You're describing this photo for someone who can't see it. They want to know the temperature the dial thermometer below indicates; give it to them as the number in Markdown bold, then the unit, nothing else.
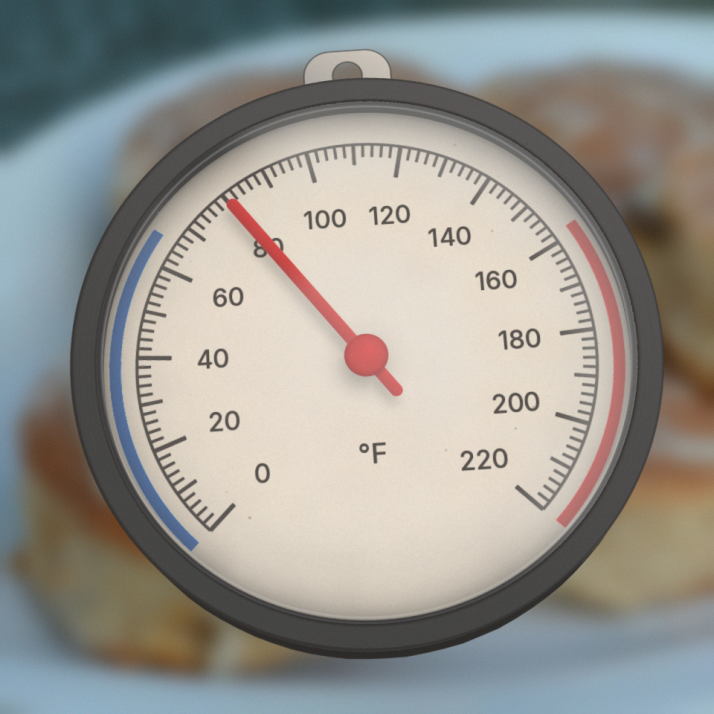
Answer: **80** °F
